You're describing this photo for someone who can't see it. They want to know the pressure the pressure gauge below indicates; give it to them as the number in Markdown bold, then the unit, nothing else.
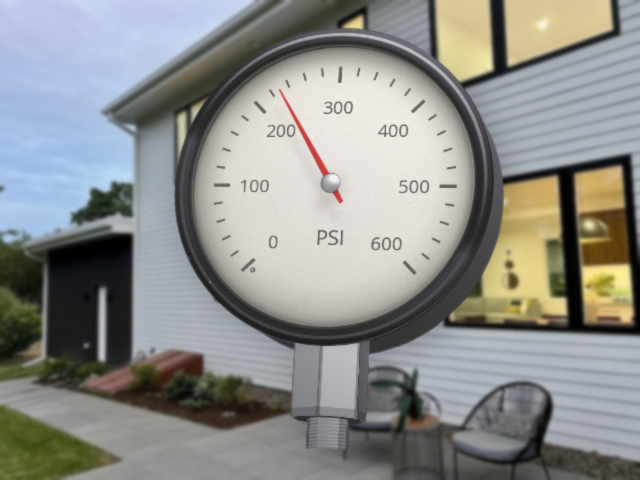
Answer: **230** psi
